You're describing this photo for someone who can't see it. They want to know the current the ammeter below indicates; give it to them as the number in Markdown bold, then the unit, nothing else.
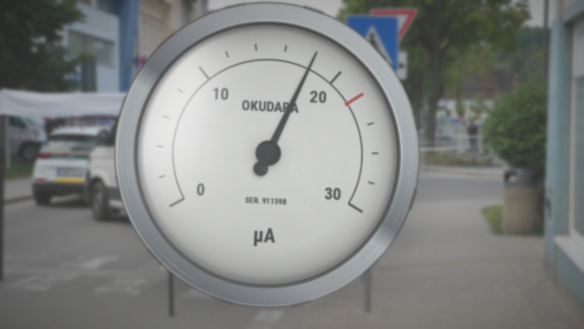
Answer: **18** µA
